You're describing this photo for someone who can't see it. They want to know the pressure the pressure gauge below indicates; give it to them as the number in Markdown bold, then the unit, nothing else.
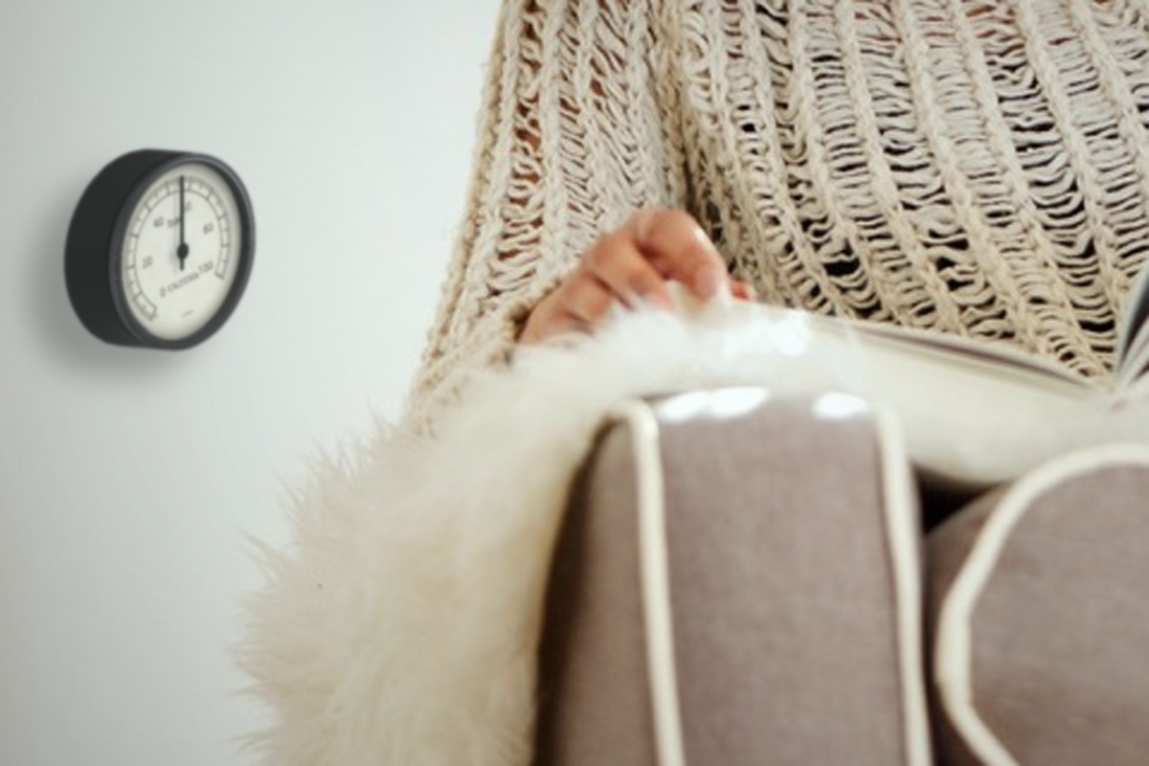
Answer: **55** bar
